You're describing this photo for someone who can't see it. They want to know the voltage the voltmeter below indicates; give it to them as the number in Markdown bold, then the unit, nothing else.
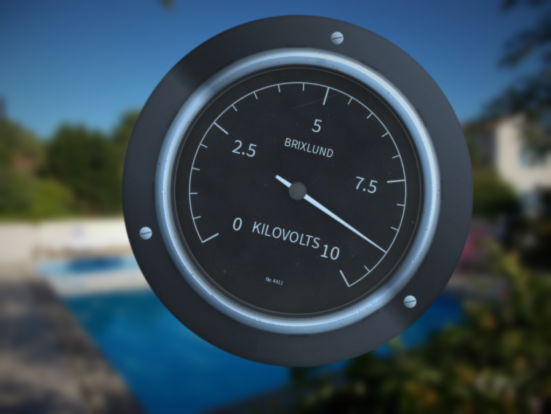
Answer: **9** kV
